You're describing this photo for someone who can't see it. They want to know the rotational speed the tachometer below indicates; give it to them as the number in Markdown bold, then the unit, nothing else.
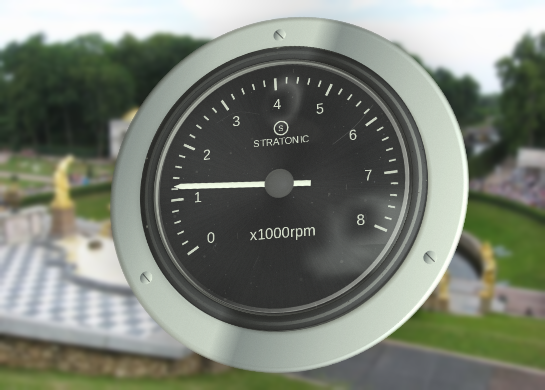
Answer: **1200** rpm
